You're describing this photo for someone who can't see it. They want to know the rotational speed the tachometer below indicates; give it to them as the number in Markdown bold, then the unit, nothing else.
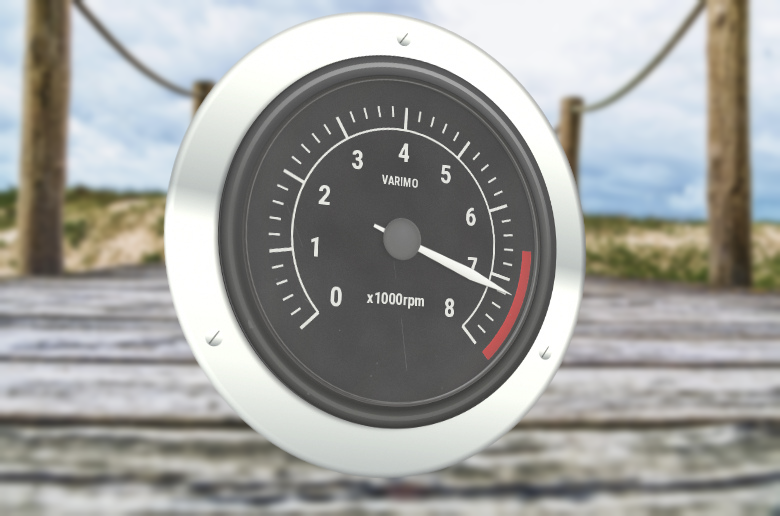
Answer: **7200** rpm
